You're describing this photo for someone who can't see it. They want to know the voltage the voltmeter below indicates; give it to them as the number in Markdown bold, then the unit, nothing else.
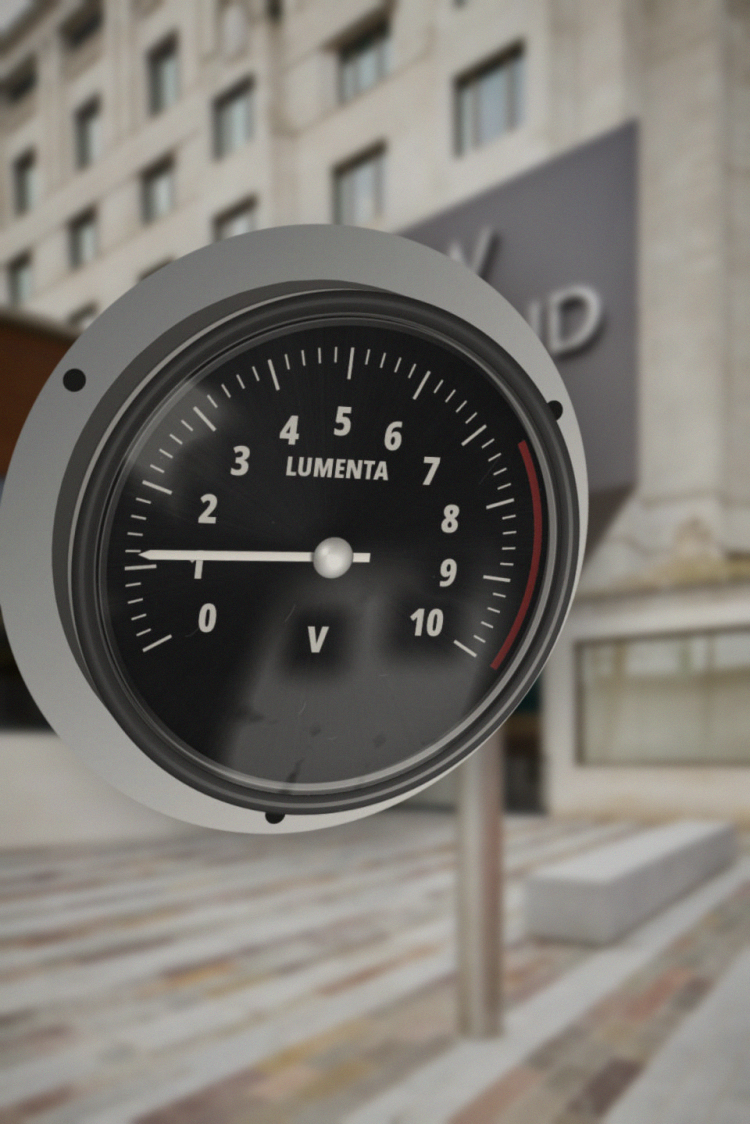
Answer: **1.2** V
